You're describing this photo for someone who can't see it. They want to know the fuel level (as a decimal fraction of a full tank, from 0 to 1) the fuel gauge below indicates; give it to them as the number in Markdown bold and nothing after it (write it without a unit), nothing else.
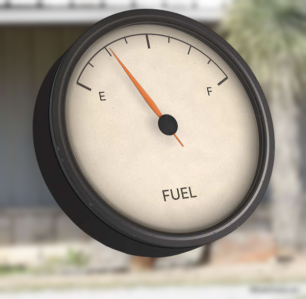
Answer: **0.25**
